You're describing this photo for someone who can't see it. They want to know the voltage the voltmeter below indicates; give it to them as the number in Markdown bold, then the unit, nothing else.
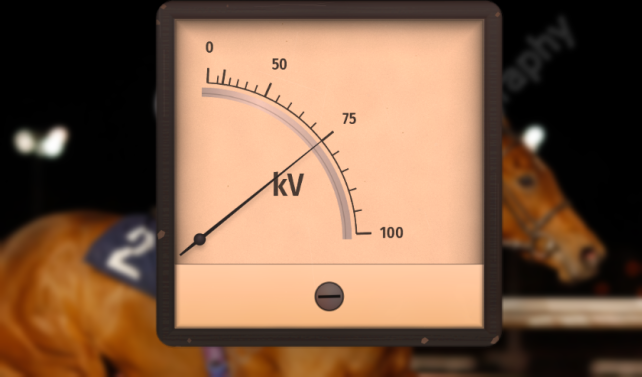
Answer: **75** kV
